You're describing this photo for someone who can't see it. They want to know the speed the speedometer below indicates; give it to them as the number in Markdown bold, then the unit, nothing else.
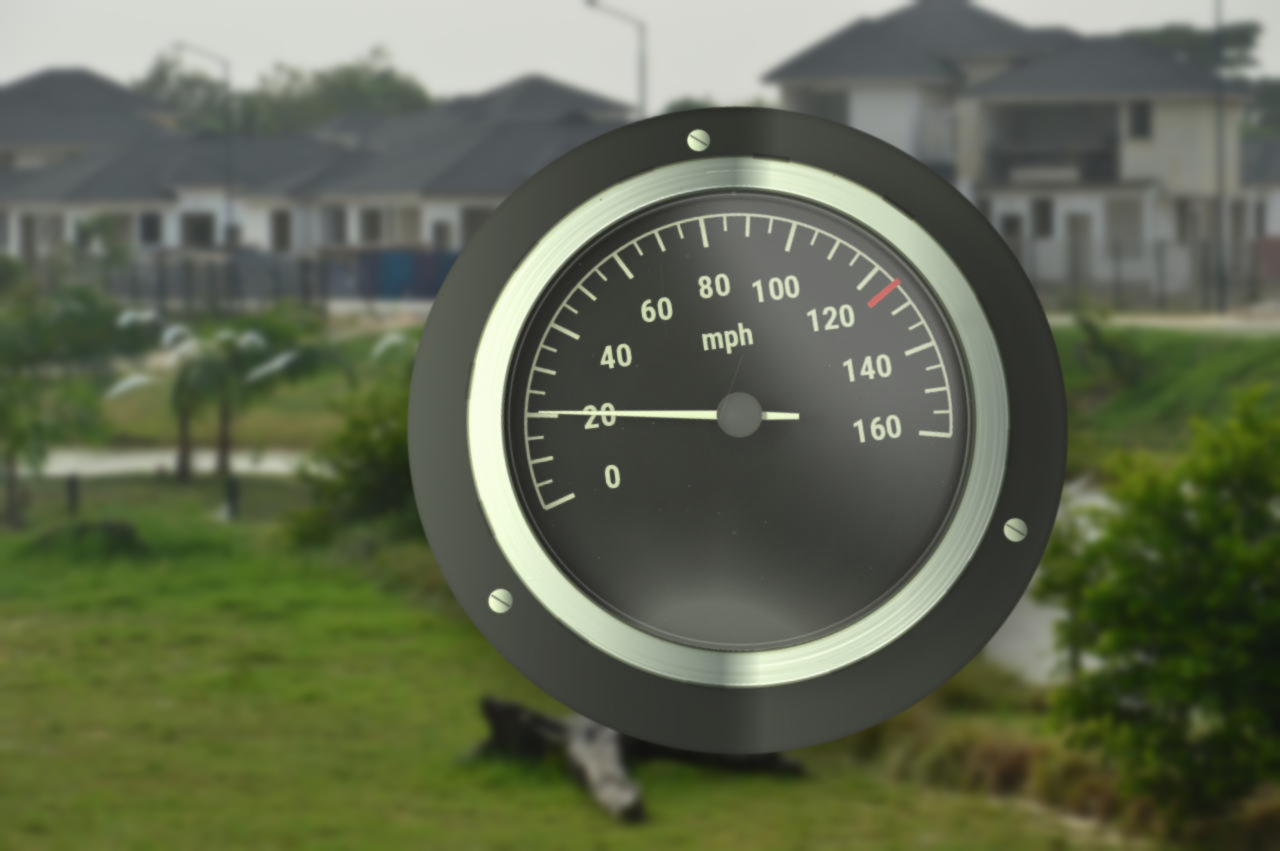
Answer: **20** mph
